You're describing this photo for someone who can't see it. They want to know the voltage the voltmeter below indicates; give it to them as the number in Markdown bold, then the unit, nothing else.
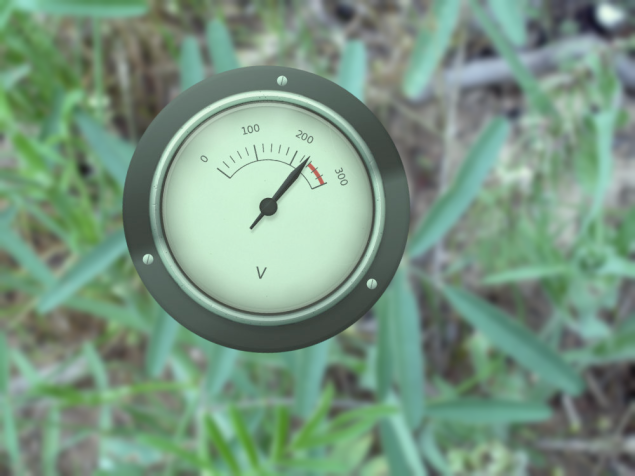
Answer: **230** V
